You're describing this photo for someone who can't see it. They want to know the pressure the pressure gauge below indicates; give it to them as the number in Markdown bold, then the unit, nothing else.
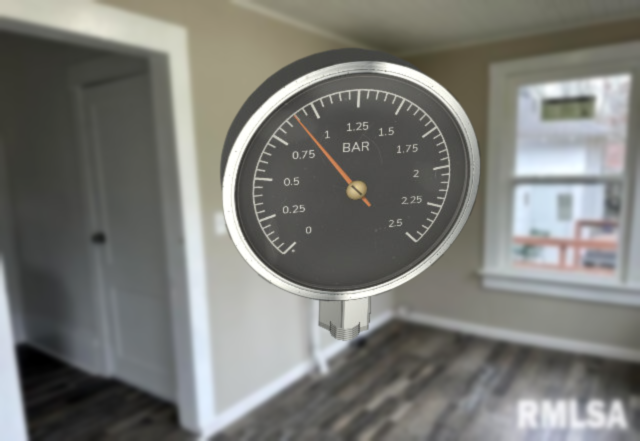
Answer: **0.9** bar
